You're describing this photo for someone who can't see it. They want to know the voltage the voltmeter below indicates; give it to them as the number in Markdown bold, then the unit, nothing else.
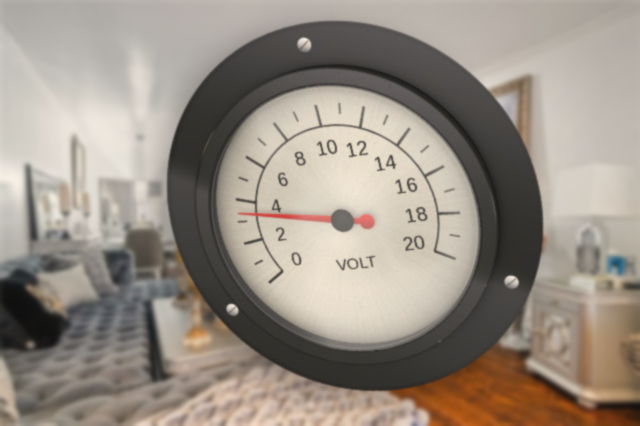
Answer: **3.5** V
